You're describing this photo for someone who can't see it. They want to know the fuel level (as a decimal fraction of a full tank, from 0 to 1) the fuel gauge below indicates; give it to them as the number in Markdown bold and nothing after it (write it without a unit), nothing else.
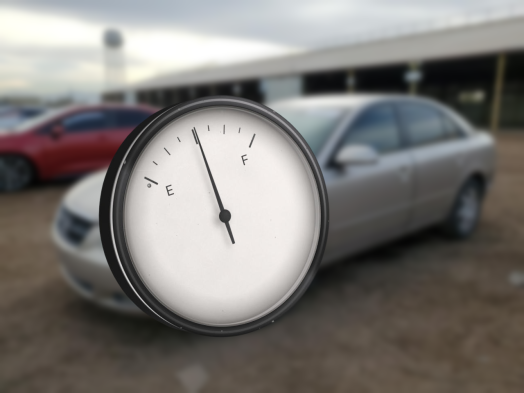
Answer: **0.5**
